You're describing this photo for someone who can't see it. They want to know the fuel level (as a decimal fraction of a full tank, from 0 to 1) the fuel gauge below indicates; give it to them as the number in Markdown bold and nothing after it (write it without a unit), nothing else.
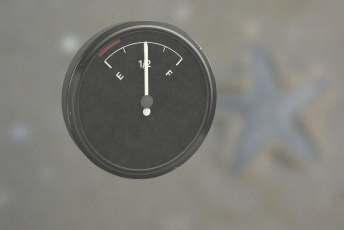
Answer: **0.5**
